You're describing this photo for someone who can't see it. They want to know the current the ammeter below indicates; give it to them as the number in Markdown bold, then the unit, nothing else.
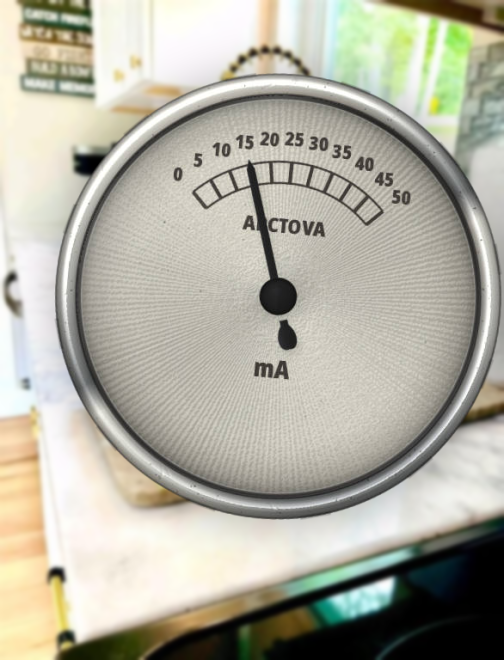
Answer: **15** mA
